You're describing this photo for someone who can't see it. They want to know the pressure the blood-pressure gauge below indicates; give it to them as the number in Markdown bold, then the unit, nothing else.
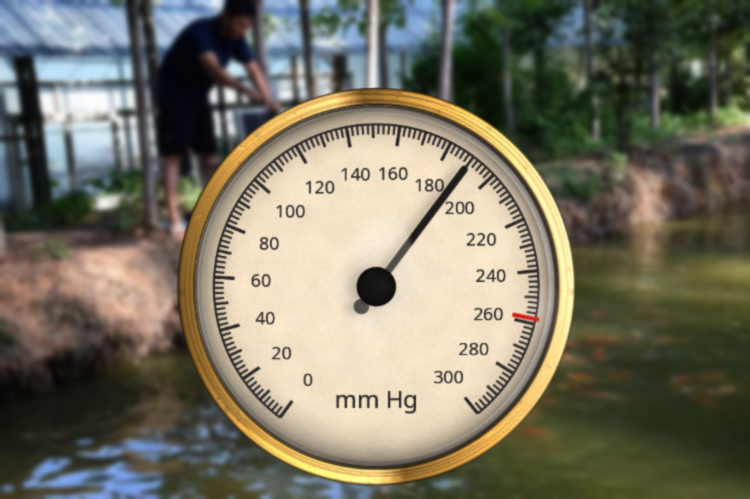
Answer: **190** mmHg
